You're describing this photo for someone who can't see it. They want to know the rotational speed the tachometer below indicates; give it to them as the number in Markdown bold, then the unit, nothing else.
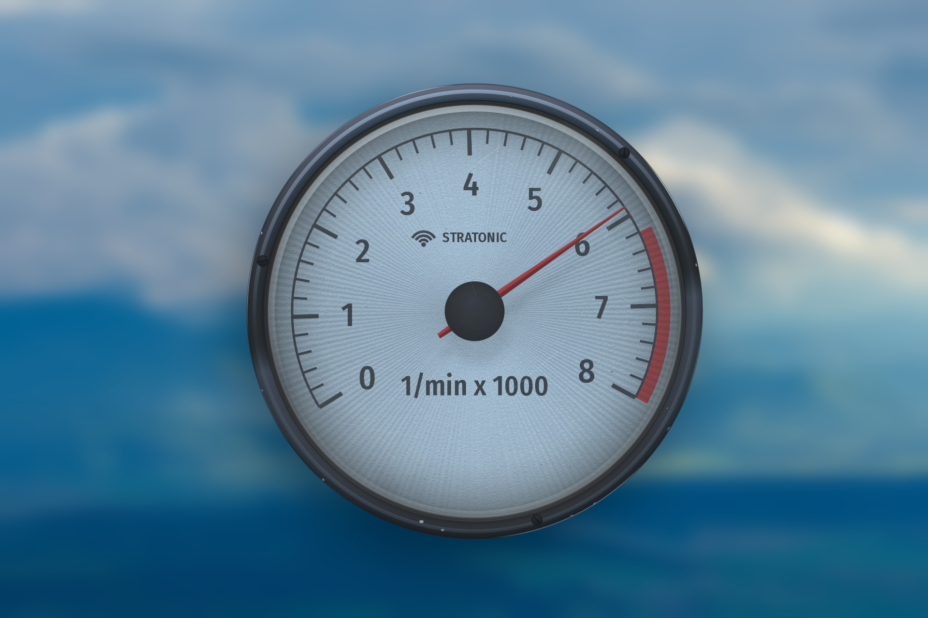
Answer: **5900** rpm
